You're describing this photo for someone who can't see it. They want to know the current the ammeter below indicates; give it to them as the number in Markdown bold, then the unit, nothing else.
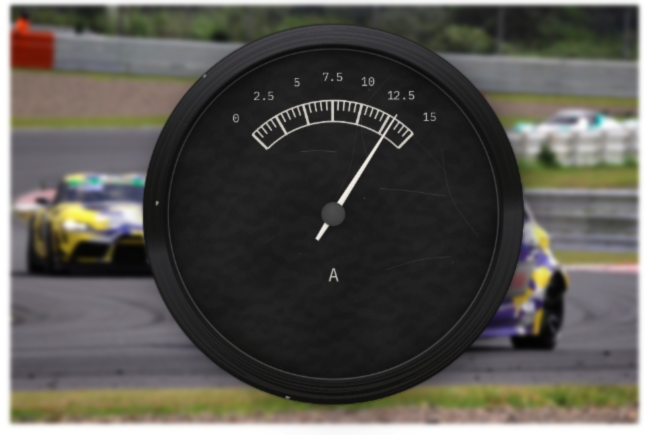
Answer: **13** A
